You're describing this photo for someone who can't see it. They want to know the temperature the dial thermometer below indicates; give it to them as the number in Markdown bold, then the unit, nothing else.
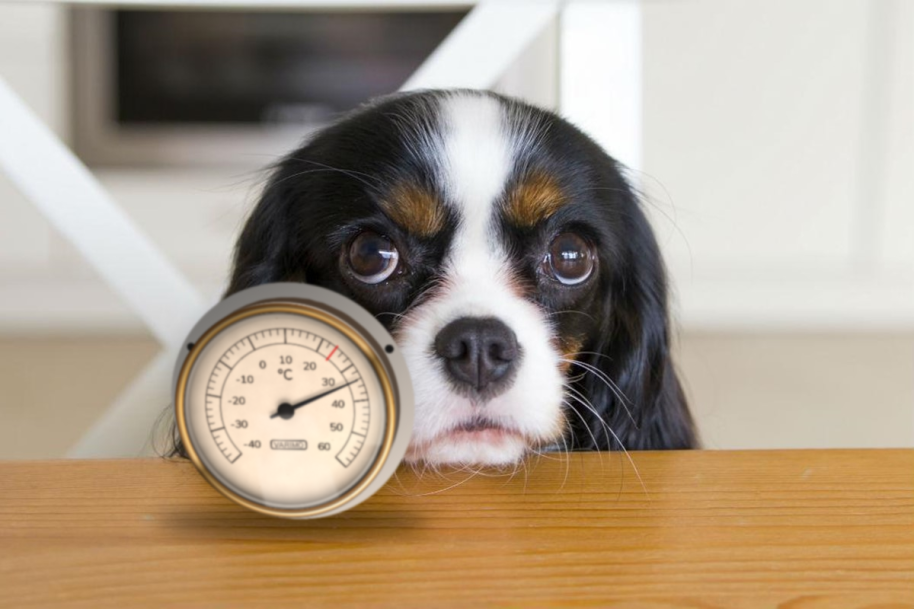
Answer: **34** °C
